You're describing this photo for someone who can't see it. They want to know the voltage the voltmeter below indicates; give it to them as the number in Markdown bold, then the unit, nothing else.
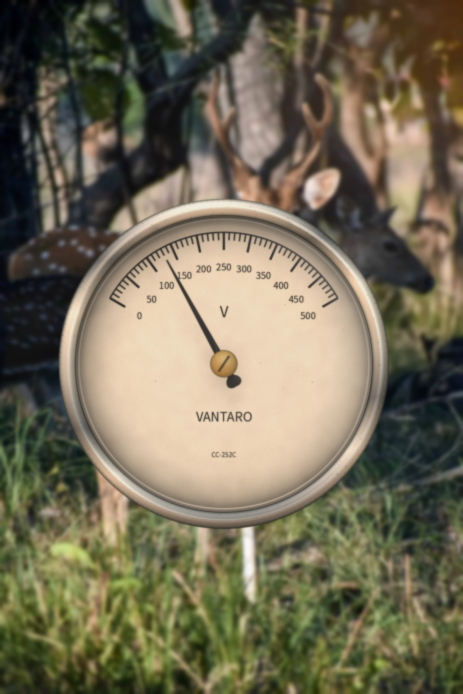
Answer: **130** V
